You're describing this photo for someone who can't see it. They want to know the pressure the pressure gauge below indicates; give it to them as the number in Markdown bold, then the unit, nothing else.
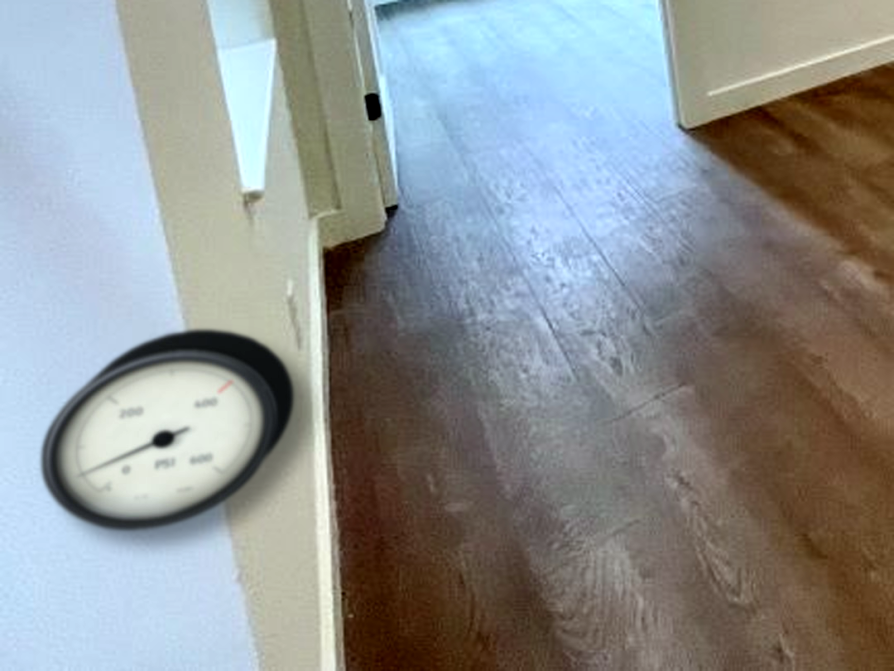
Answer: **50** psi
